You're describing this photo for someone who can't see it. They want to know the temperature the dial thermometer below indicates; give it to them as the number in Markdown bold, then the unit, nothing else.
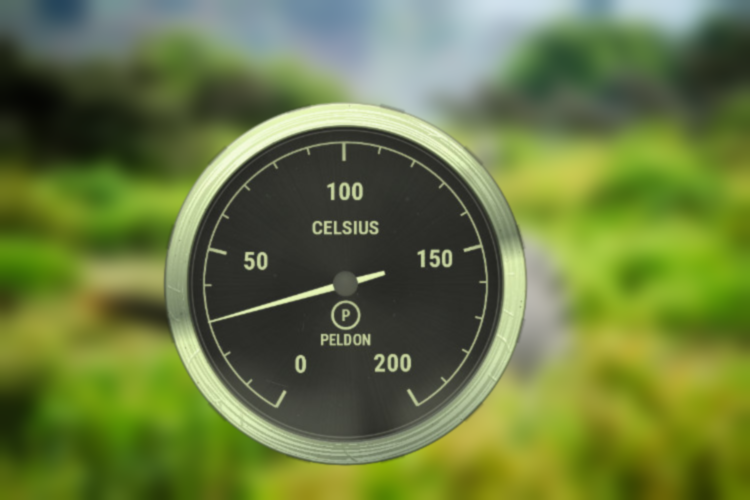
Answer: **30** °C
